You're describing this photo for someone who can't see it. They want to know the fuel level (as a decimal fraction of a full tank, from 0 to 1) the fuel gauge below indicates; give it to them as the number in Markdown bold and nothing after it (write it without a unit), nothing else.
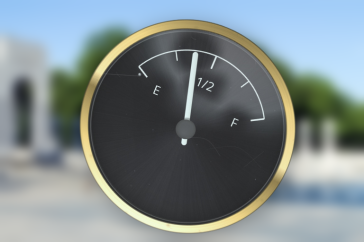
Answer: **0.375**
